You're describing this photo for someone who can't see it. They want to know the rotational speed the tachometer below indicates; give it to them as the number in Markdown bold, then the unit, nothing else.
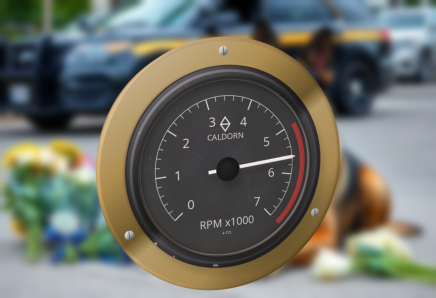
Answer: **5600** rpm
